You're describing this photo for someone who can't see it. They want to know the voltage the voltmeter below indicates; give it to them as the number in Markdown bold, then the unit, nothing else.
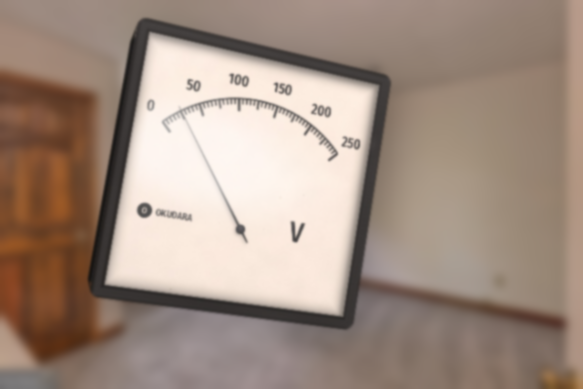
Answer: **25** V
